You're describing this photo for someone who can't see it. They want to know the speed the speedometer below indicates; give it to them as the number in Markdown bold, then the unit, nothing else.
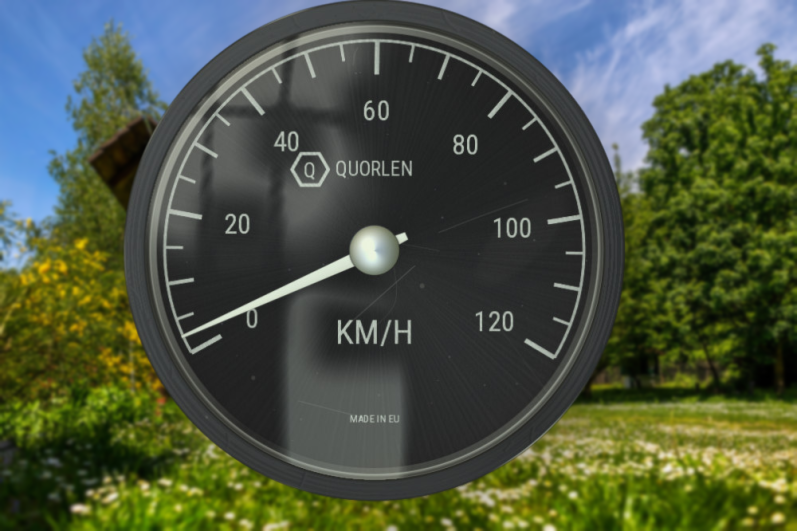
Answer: **2.5** km/h
